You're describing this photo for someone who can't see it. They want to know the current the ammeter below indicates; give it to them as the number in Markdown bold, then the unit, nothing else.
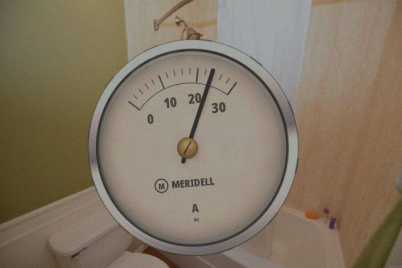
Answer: **24** A
